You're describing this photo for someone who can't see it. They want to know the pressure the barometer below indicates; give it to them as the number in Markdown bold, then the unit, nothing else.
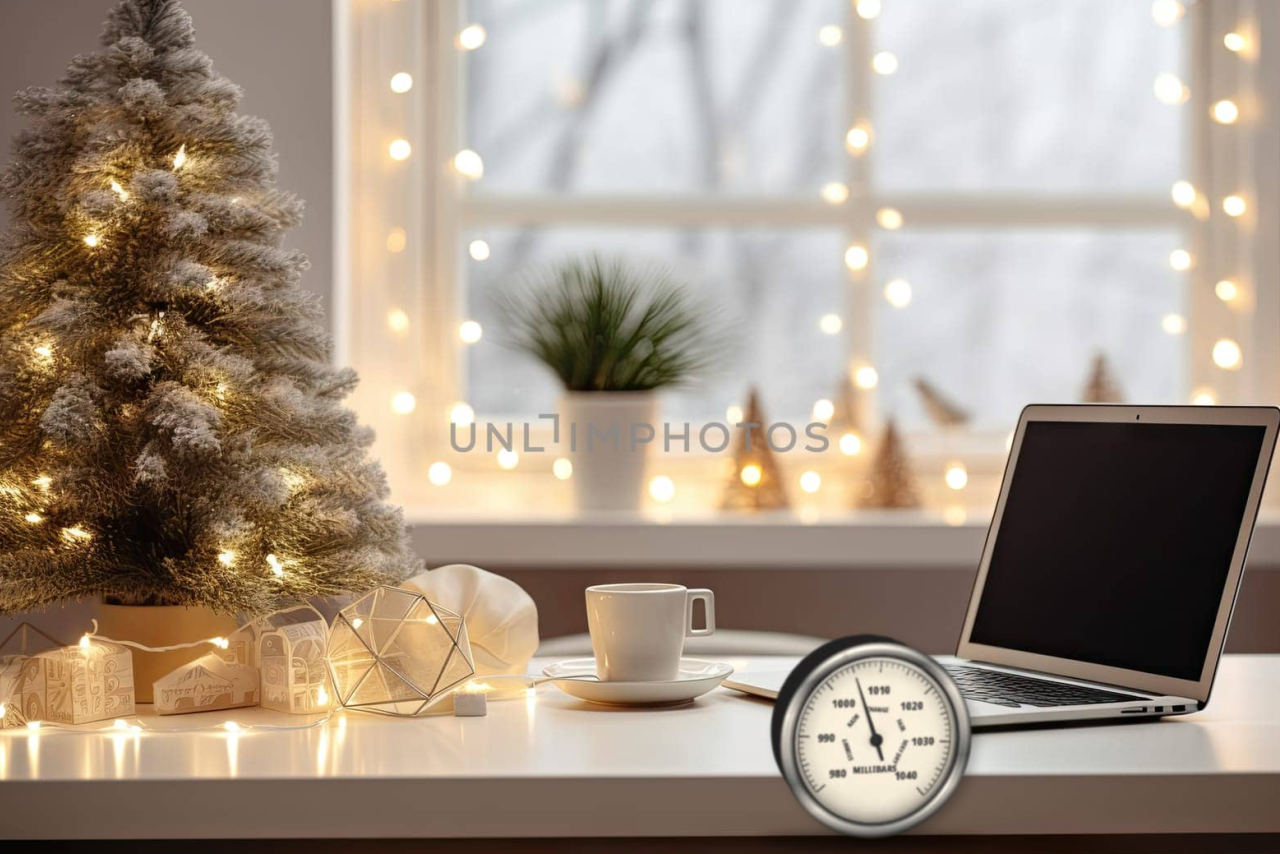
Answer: **1005** mbar
